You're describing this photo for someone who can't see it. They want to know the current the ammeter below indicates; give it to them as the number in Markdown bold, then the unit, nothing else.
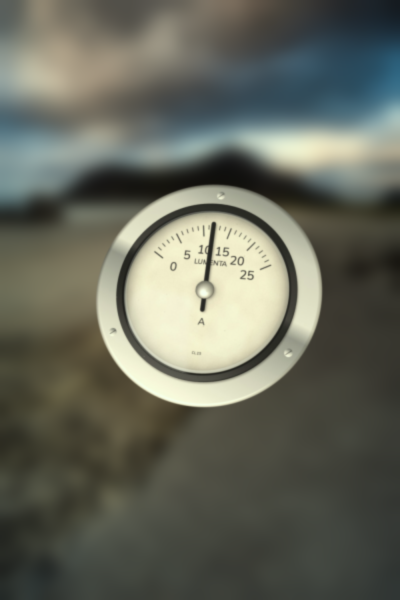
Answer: **12** A
